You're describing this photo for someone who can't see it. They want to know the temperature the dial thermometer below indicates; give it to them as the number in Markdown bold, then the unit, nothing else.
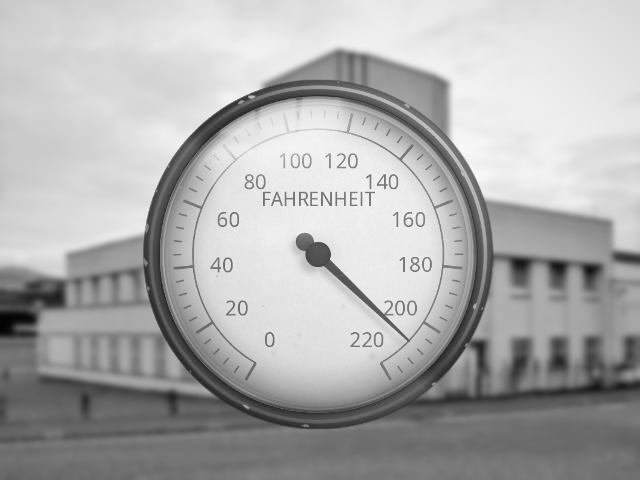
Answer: **208** °F
